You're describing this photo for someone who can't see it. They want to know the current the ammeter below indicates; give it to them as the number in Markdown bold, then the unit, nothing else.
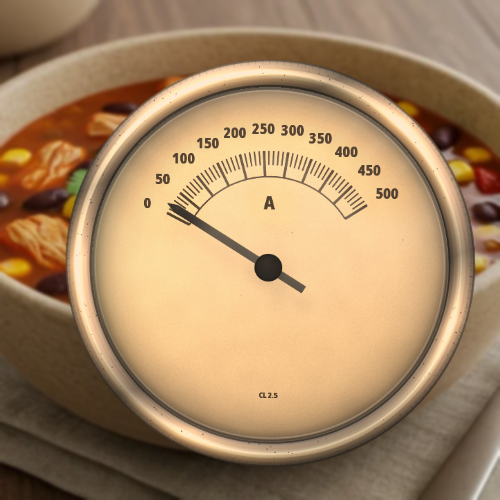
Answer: **20** A
